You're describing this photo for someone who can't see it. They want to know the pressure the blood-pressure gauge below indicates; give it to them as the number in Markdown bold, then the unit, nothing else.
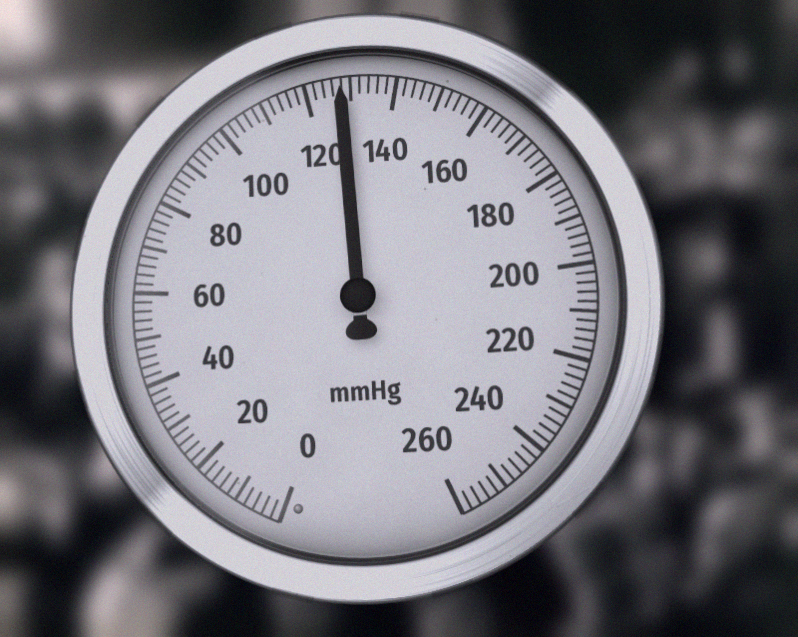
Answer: **128** mmHg
